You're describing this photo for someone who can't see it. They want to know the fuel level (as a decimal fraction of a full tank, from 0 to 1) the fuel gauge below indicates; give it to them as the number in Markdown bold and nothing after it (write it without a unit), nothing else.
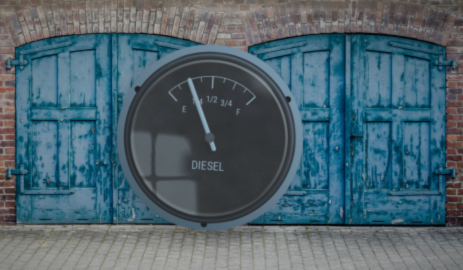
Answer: **0.25**
